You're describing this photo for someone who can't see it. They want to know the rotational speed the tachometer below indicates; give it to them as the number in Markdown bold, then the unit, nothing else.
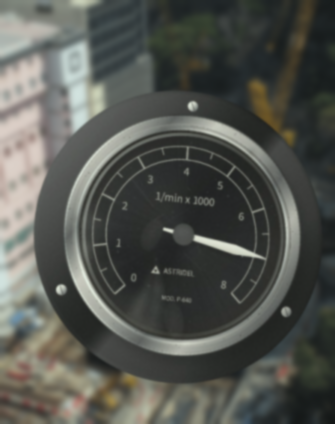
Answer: **7000** rpm
